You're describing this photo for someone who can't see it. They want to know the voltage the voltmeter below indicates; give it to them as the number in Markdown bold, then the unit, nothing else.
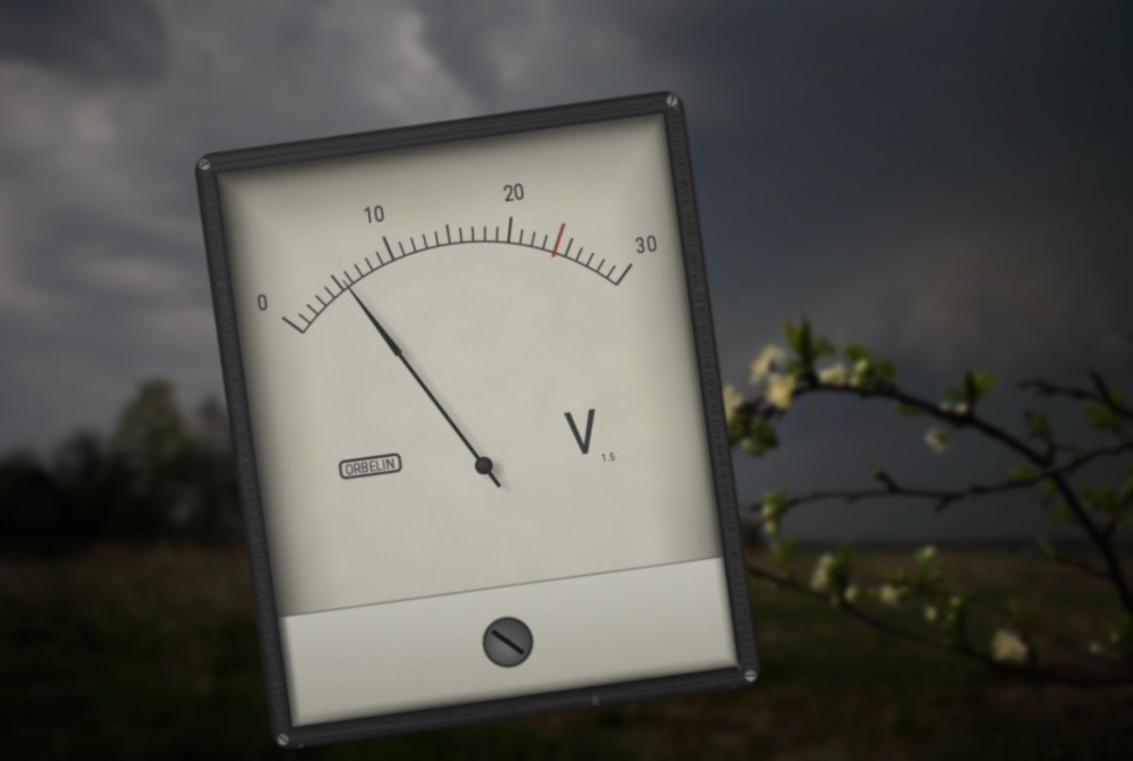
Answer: **5.5** V
